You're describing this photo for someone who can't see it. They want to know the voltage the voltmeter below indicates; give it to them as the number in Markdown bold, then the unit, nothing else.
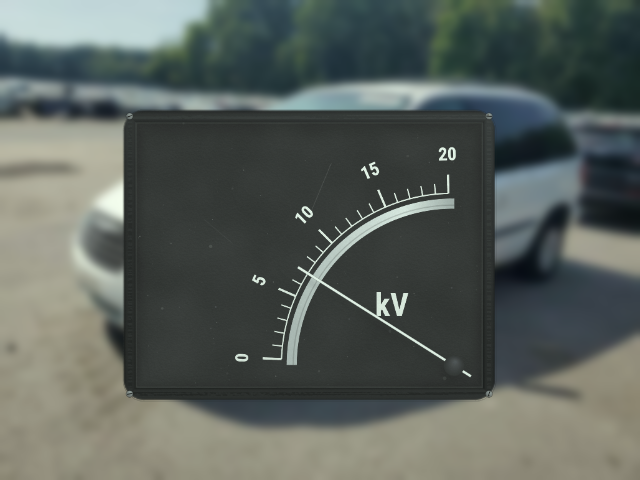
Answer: **7** kV
